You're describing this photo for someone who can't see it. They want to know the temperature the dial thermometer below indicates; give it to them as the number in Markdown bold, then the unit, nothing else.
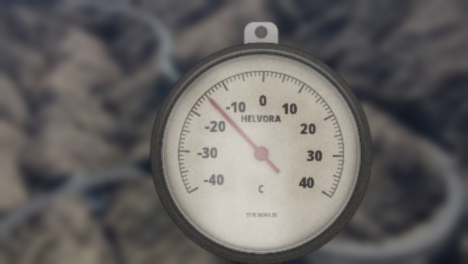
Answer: **-15** °C
